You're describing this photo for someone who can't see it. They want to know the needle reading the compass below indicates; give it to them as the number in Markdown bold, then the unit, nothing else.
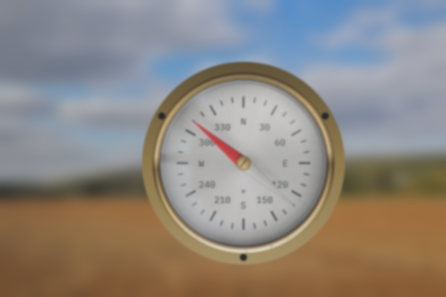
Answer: **310** °
